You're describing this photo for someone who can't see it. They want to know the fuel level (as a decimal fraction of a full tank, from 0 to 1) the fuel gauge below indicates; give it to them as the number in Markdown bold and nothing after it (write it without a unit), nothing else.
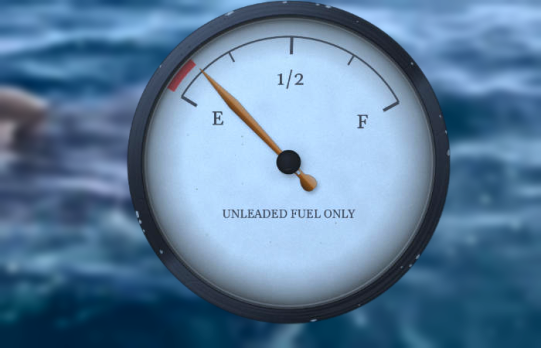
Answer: **0.125**
